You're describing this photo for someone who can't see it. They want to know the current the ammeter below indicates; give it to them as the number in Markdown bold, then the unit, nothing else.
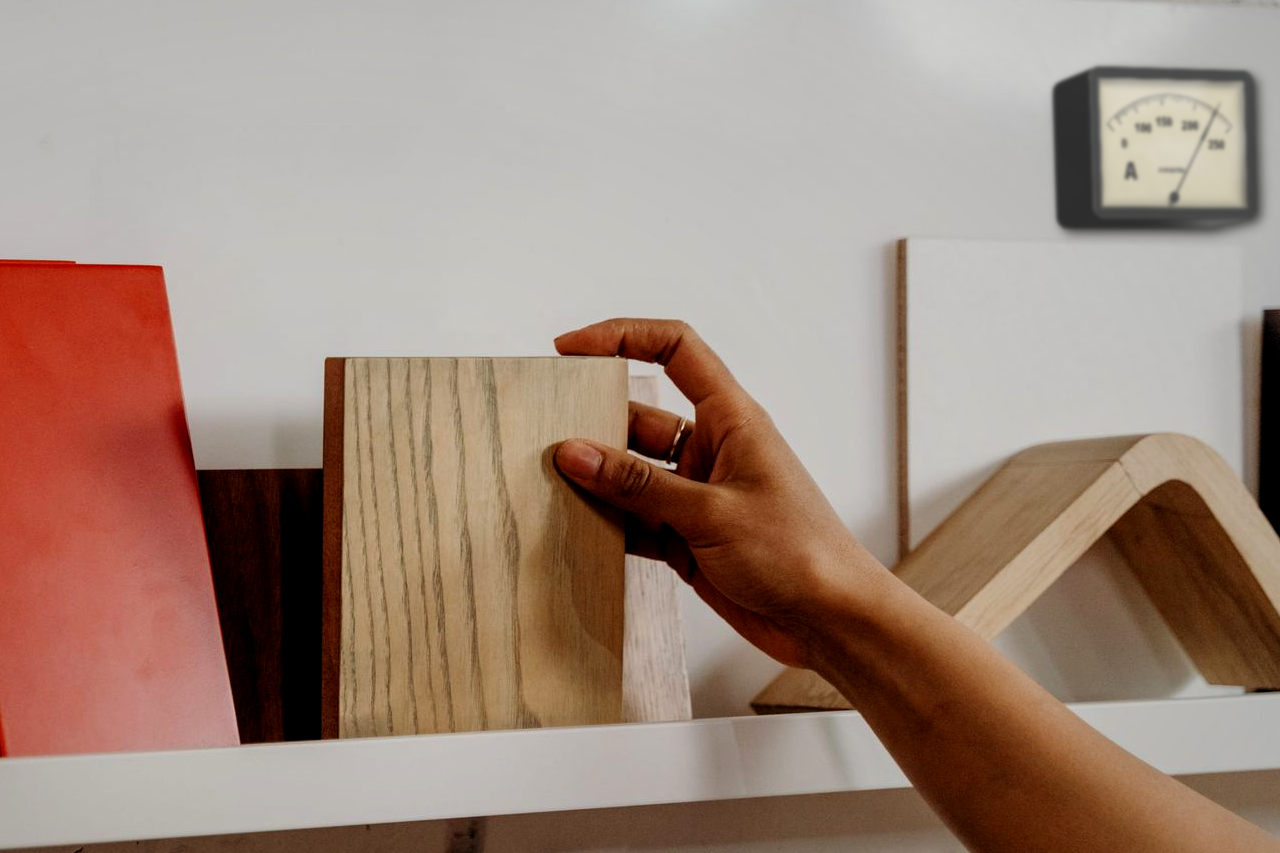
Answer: **225** A
